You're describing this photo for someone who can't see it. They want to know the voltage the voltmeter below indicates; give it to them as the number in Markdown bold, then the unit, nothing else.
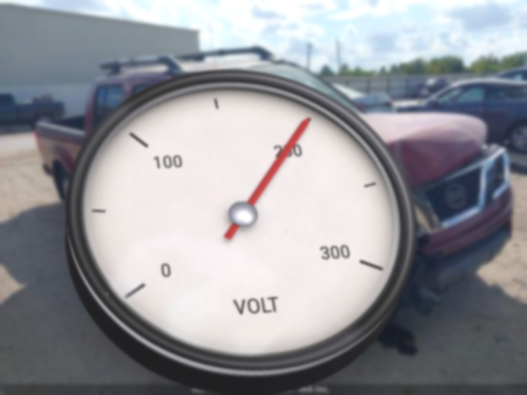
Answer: **200** V
